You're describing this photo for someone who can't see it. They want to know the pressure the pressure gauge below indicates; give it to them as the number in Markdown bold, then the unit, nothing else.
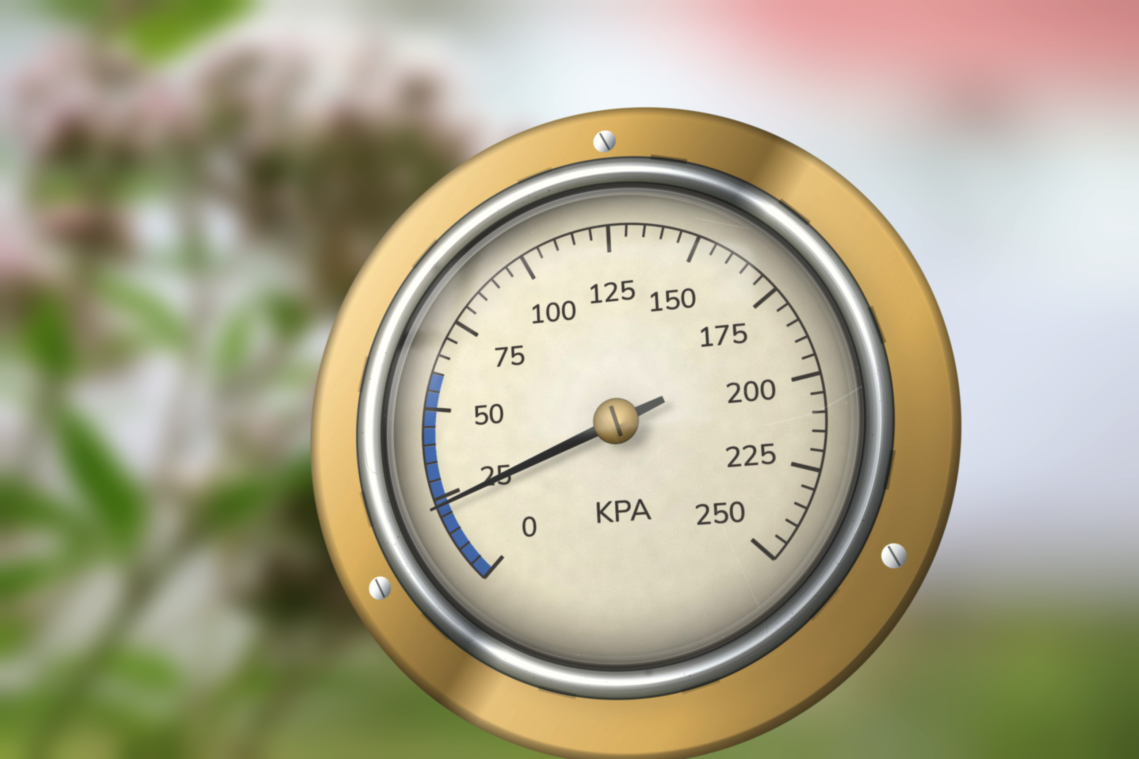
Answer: **22.5** kPa
